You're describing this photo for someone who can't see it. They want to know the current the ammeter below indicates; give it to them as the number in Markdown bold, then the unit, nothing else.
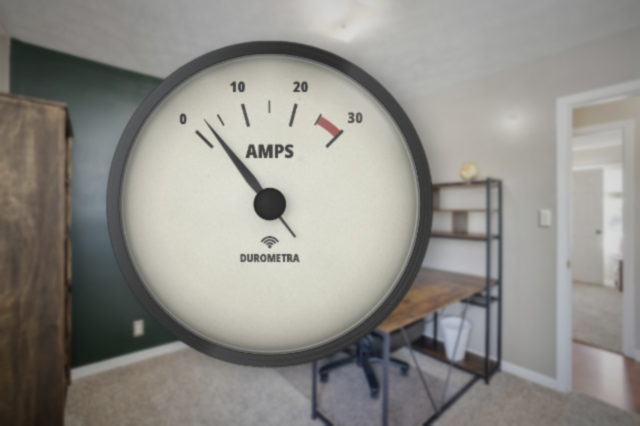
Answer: **2.5** A
